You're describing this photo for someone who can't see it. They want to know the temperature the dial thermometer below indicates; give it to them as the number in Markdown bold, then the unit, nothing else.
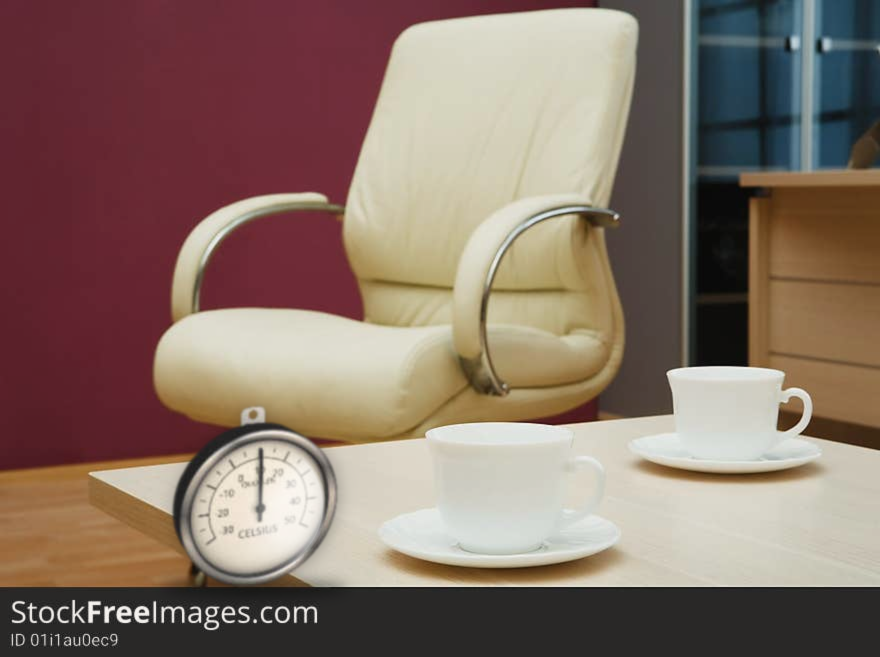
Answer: **10** °C
